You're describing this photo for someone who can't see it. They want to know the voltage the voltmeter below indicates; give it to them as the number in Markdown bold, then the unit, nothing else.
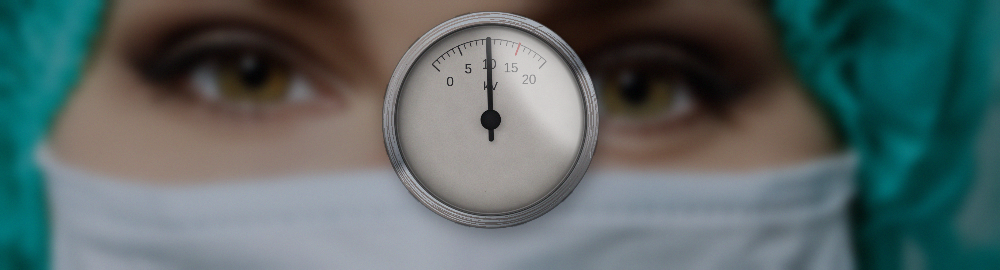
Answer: **10** kV
